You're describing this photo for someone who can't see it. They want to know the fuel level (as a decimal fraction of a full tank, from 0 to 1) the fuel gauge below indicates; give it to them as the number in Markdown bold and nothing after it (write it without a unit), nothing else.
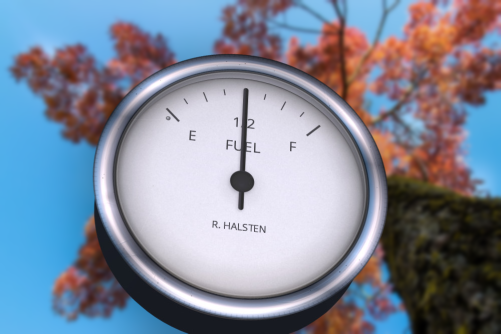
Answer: **0.5**
